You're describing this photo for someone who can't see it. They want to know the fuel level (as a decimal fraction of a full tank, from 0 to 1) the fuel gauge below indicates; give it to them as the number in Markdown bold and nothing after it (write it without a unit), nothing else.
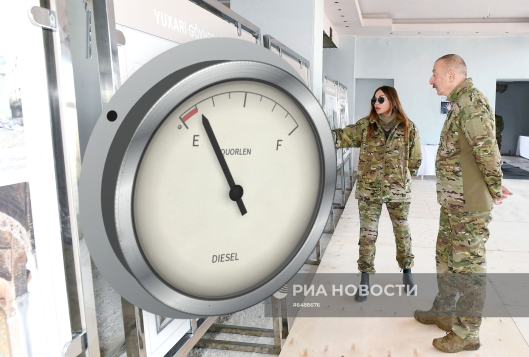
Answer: **0.125**
